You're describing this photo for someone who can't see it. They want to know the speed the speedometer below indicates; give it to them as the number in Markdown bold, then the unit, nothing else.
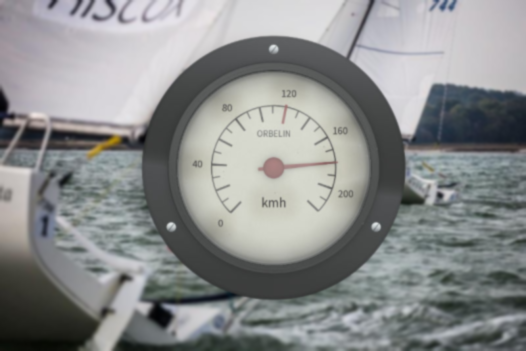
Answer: **180** km/h
